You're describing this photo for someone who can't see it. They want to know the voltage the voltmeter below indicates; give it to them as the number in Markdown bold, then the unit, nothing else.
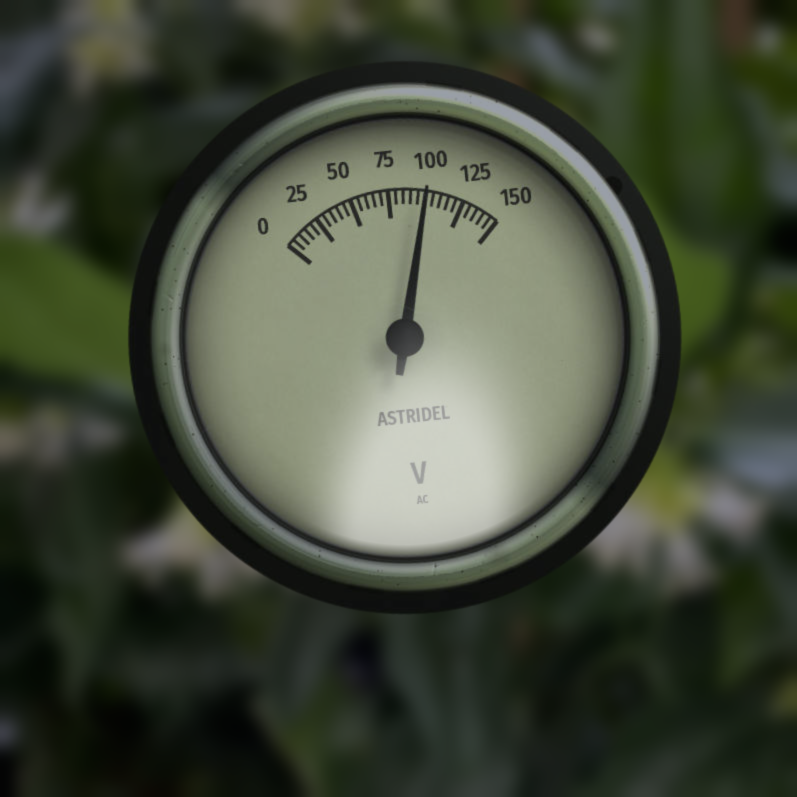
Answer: **100** V
